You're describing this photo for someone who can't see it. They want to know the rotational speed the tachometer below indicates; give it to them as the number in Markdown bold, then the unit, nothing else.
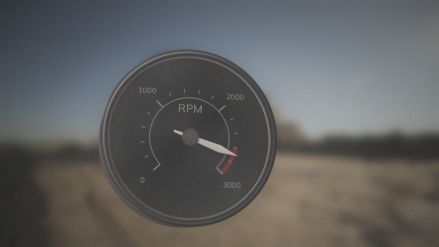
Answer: **2700** rpm
